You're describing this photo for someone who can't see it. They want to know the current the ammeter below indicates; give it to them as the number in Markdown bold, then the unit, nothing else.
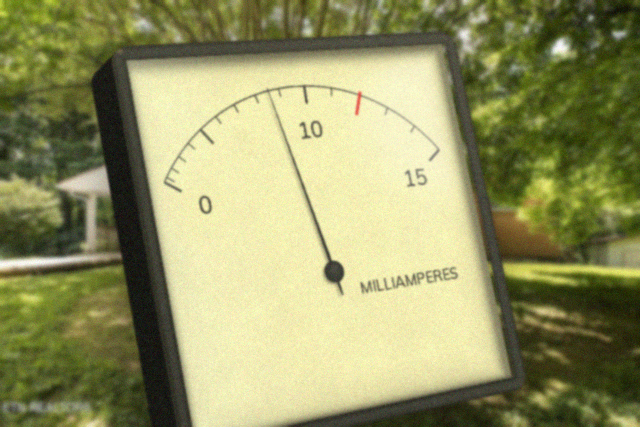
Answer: **8.5** mA
